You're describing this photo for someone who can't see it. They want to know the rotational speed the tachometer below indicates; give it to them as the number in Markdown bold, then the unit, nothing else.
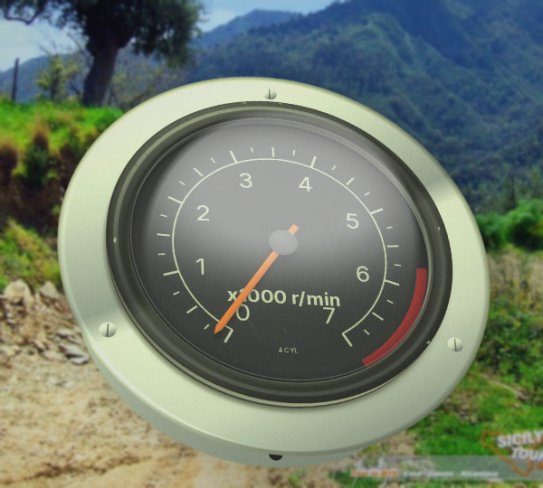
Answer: **125** rpm
